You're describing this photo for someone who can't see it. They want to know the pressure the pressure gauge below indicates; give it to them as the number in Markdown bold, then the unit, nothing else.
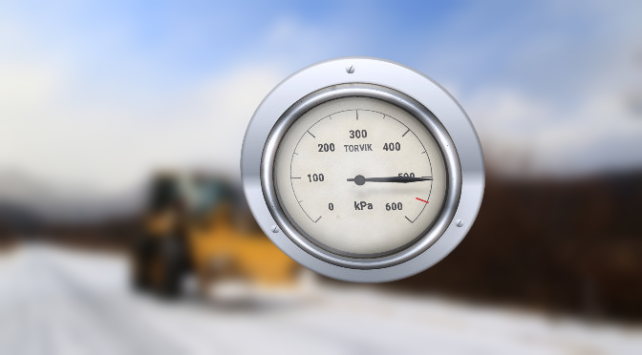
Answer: **500** kPa
